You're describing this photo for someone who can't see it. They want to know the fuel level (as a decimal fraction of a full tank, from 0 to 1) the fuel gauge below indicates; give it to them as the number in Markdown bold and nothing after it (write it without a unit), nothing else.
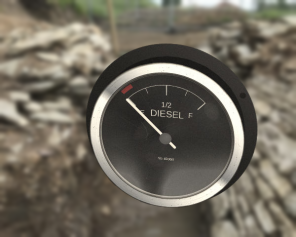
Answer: **0**
